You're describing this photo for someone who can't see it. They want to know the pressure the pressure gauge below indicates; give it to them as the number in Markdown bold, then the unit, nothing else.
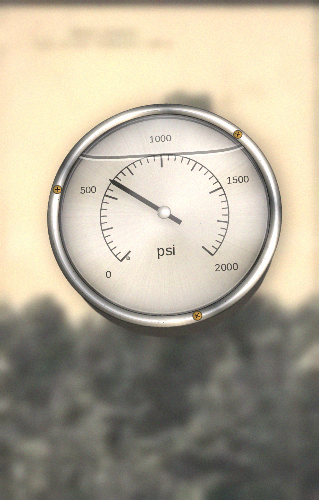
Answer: **600** psi
